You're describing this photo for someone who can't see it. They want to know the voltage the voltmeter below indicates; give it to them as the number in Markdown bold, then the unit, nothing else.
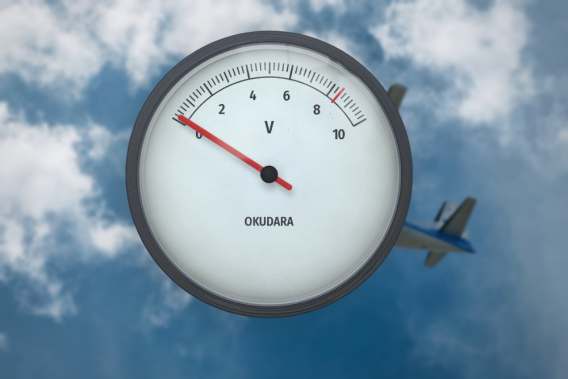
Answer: **0.2** V
